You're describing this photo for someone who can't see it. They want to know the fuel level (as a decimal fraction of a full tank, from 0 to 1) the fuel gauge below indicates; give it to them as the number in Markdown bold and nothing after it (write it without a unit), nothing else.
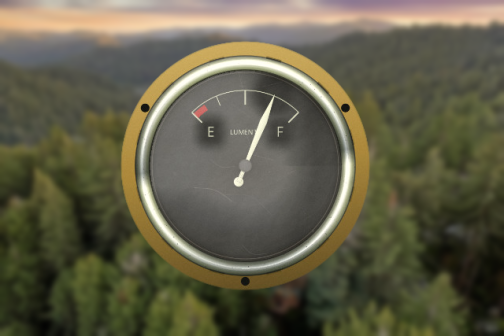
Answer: **0.75**
